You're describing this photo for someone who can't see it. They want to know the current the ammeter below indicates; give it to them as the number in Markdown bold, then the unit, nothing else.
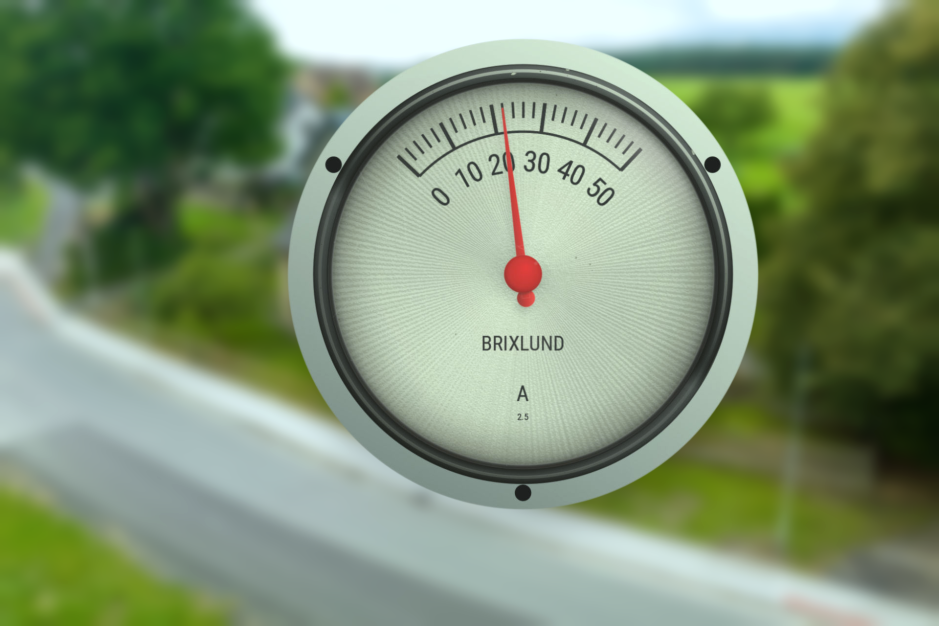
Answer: **22** A
